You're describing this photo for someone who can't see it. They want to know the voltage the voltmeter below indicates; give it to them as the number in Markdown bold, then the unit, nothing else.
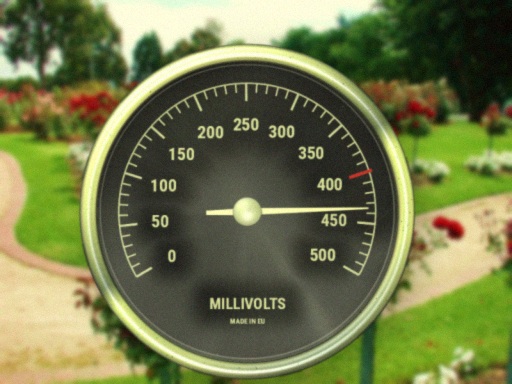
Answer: **435** mV
